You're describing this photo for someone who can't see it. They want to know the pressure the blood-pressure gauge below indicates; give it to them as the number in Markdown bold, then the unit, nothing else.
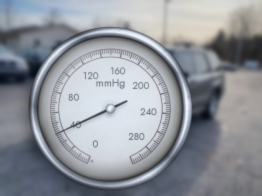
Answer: **40** mmHg
